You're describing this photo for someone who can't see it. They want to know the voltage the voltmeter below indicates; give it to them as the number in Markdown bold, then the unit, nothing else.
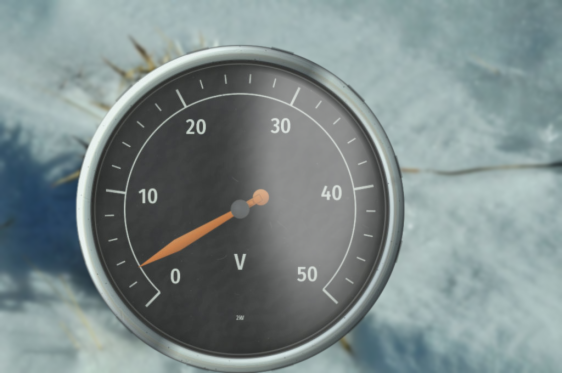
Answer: **3** V
